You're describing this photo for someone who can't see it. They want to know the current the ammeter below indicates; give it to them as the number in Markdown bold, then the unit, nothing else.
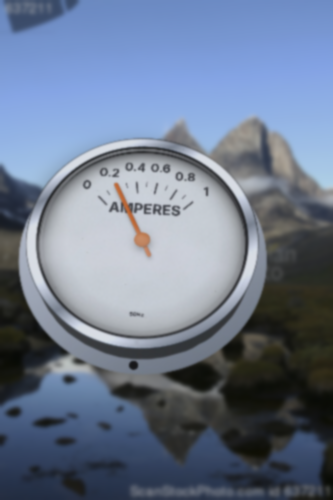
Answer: **0.2** A
